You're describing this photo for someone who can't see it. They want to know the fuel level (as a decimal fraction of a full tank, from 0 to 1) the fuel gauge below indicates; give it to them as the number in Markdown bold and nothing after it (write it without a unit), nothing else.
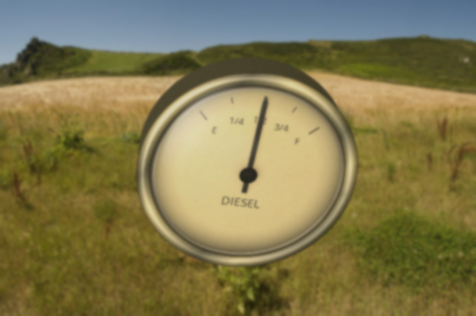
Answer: **0.5**
